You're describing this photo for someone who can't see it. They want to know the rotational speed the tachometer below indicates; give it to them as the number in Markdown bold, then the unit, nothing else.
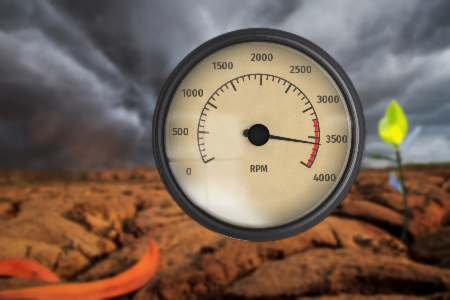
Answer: **3600** rpm
